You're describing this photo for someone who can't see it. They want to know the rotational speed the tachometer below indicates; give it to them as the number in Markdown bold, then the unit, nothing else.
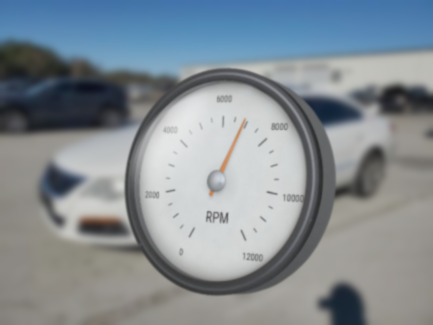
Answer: **7000** rpm
